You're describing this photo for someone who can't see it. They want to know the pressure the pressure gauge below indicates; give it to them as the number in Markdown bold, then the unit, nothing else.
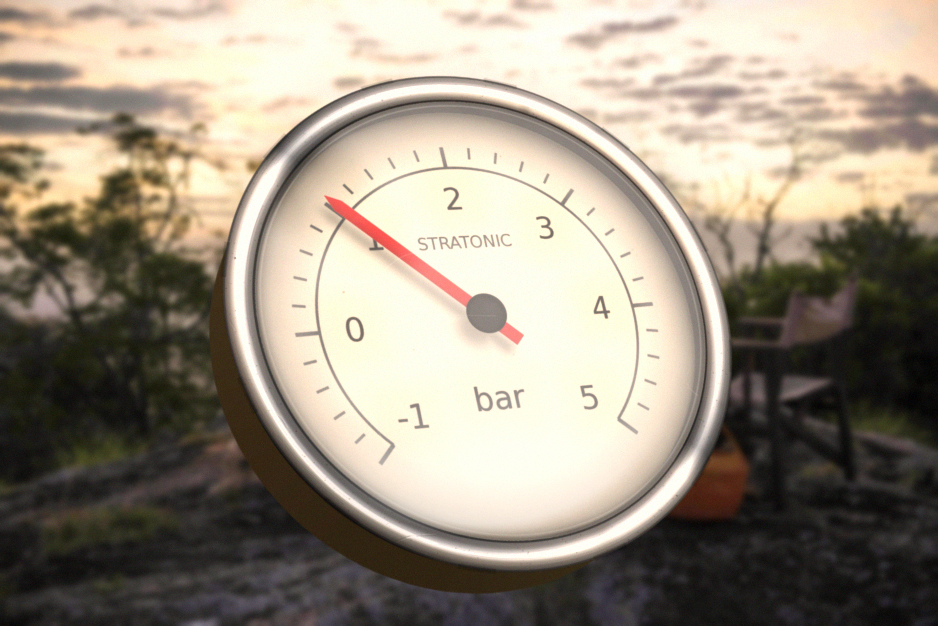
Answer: **1** bar
